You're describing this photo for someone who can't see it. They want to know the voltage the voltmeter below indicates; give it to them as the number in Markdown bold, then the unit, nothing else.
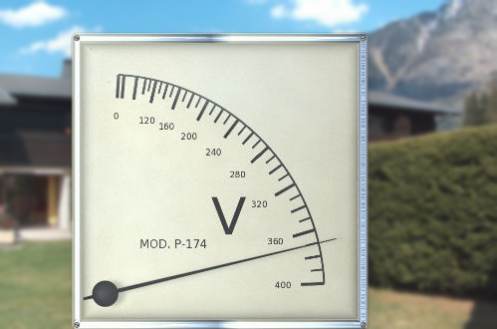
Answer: **370** V
